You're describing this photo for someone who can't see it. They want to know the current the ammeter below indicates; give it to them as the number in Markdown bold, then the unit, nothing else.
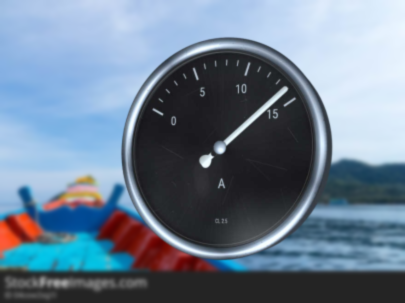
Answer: **14** A
